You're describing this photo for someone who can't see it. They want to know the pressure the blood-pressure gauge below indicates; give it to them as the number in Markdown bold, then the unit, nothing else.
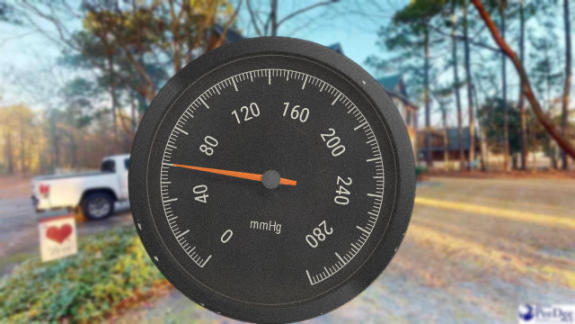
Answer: **60** mmHg
